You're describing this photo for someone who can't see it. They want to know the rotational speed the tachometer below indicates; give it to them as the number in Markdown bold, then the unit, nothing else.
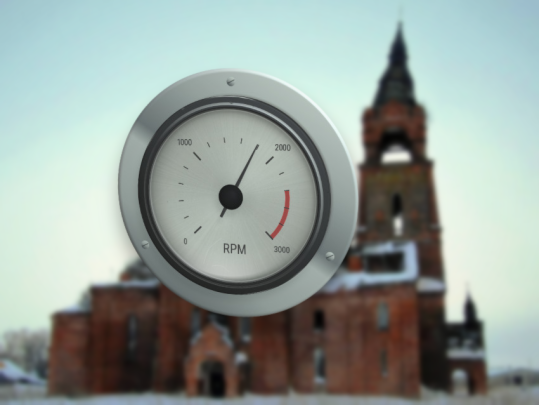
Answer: **1800** rpm
